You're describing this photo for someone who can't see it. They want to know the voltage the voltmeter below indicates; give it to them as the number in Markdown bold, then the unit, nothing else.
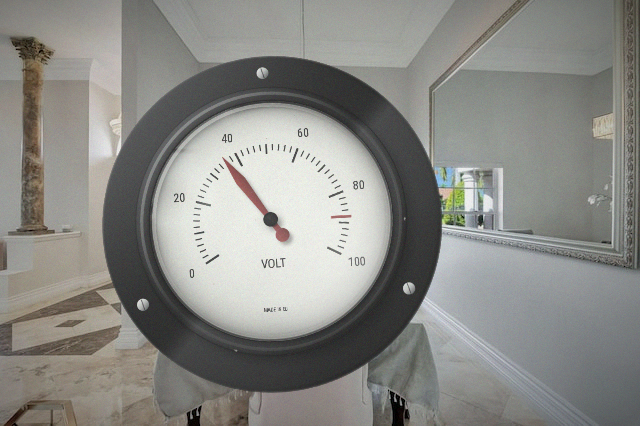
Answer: **36** V
